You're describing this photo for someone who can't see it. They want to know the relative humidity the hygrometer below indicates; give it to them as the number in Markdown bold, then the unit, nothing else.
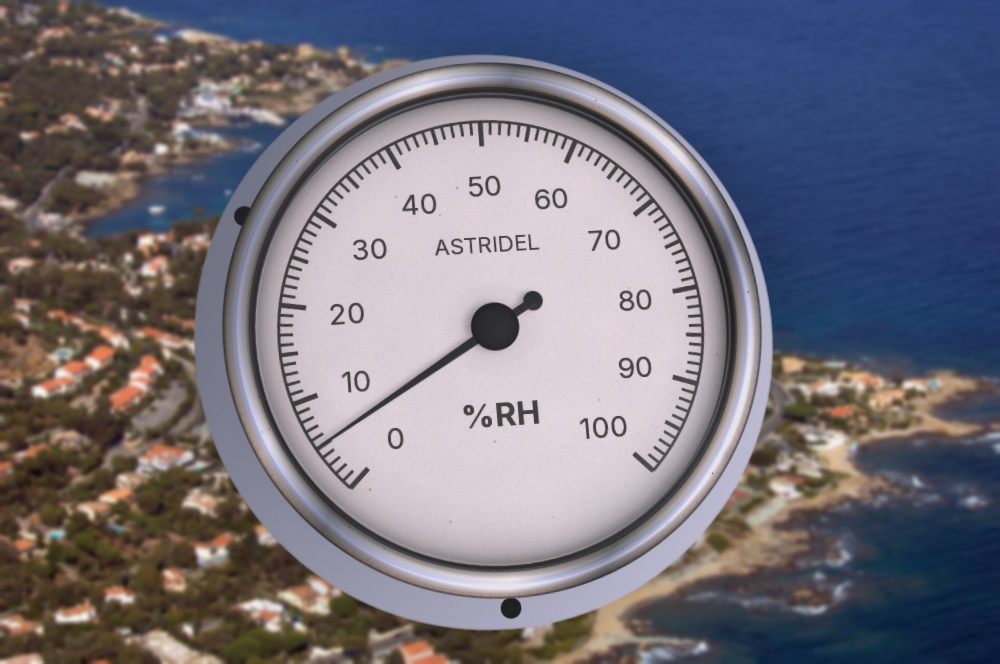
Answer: **5** %
